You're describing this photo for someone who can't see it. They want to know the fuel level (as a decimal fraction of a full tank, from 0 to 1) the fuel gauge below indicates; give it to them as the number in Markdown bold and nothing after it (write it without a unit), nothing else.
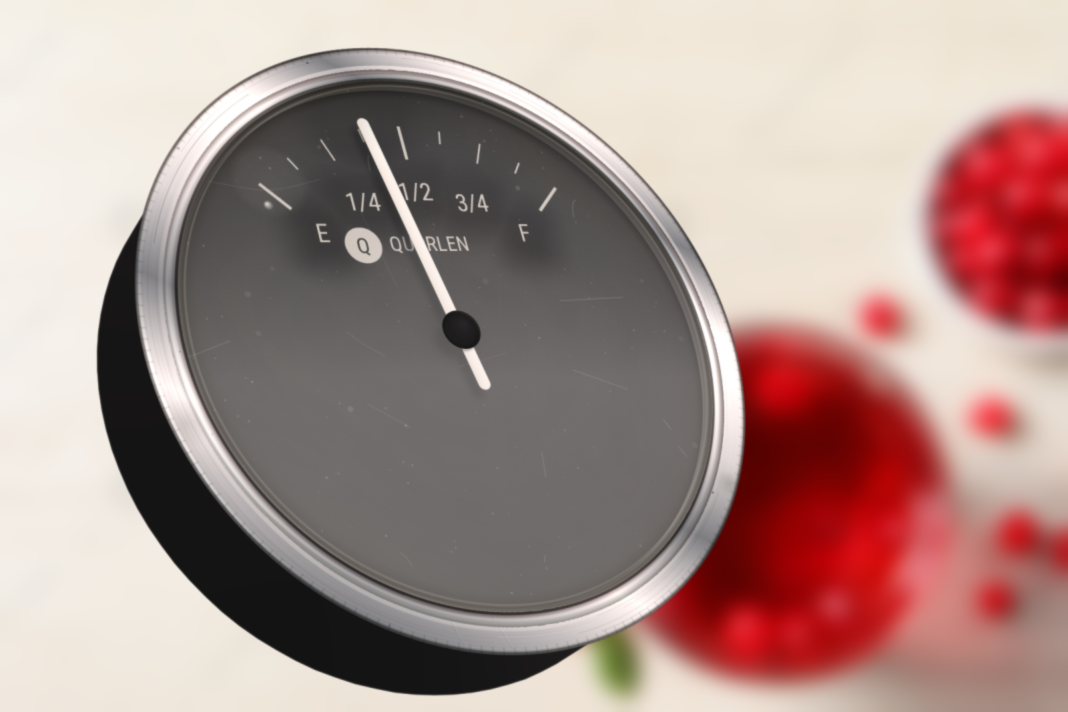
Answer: **0.375**
